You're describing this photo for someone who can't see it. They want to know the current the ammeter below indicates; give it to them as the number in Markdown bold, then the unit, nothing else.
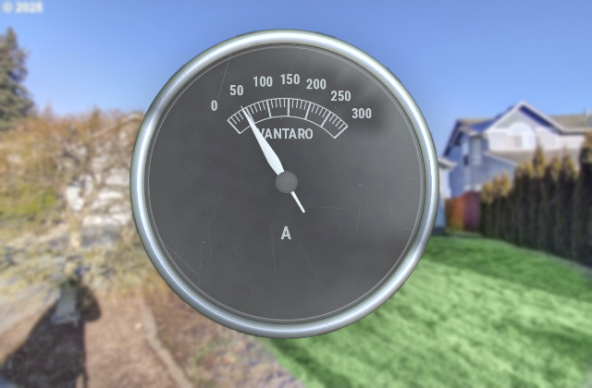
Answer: **40** A
